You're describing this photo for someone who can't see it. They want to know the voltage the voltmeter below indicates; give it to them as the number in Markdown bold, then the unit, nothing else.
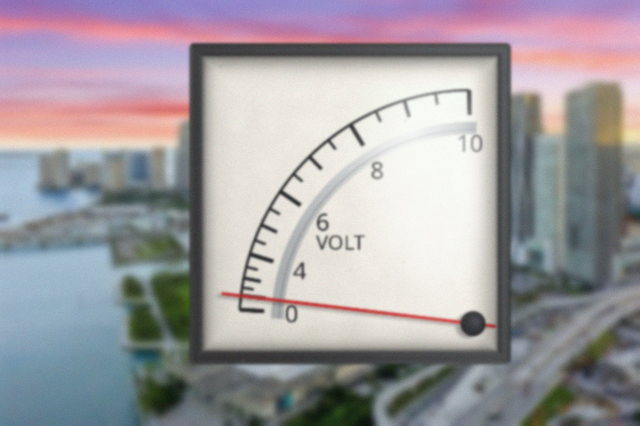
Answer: **2** V
